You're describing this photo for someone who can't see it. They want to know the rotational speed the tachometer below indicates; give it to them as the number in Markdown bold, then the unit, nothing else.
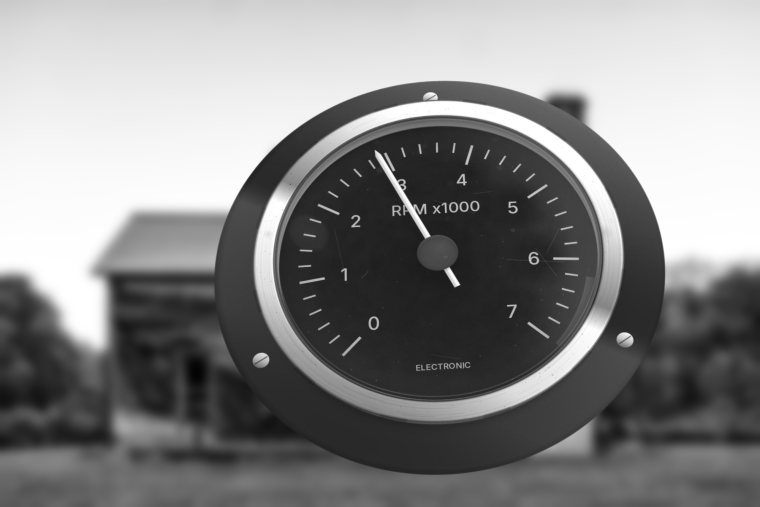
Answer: **2900** rpm
